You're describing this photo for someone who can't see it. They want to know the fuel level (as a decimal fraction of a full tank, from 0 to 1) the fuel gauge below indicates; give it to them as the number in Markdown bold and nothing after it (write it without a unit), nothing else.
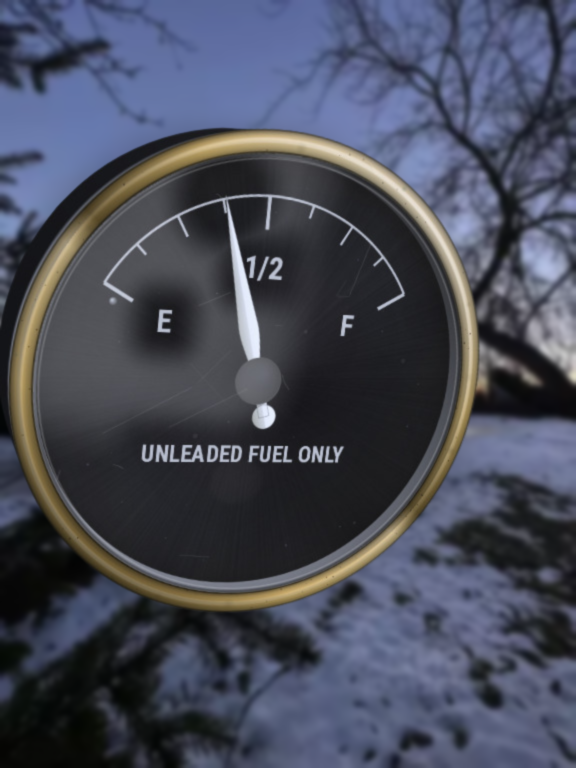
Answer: **0.375**
